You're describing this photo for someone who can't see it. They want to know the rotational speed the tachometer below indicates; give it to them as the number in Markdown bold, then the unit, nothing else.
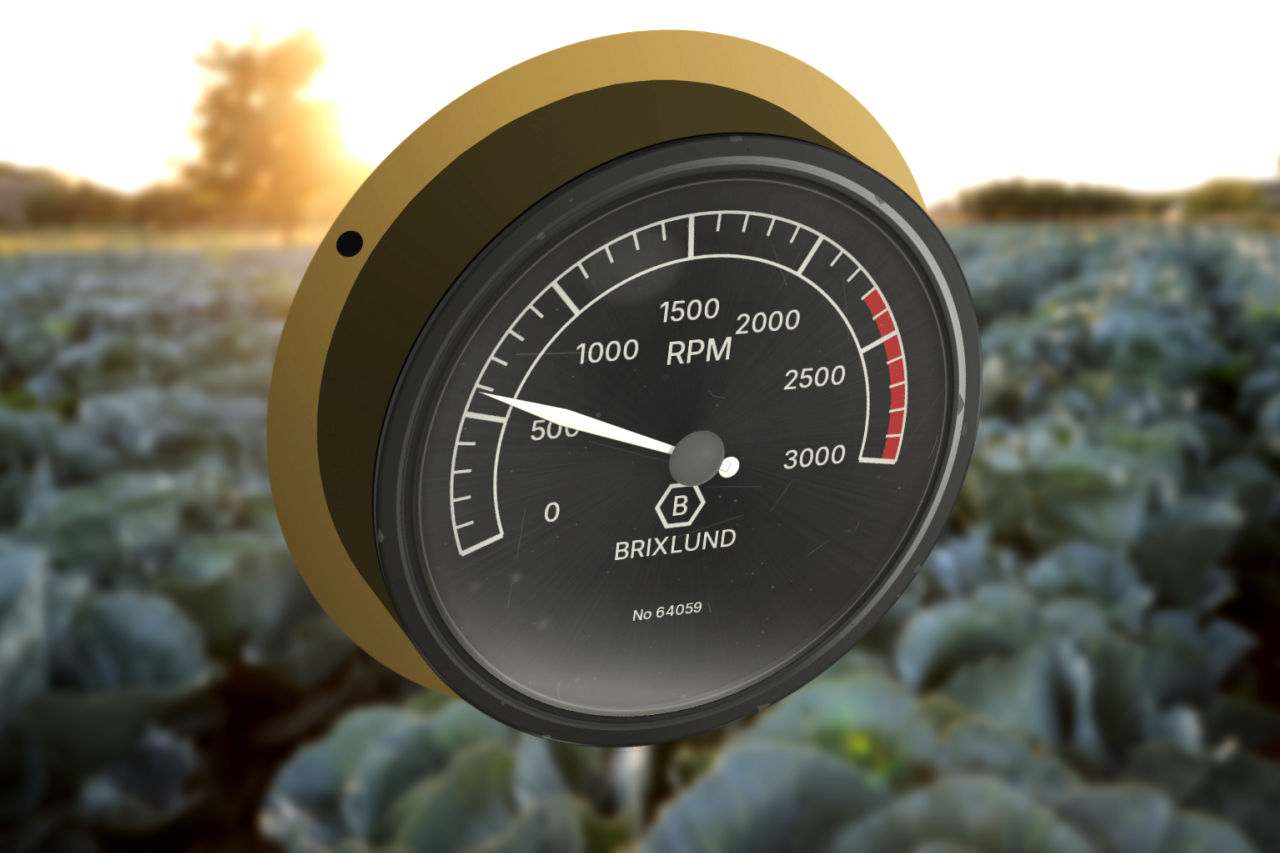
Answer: **600** rpm
